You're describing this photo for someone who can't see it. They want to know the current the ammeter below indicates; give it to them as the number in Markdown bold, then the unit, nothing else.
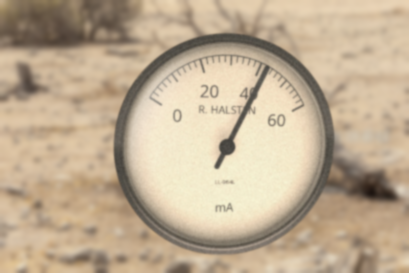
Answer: **42** mA
